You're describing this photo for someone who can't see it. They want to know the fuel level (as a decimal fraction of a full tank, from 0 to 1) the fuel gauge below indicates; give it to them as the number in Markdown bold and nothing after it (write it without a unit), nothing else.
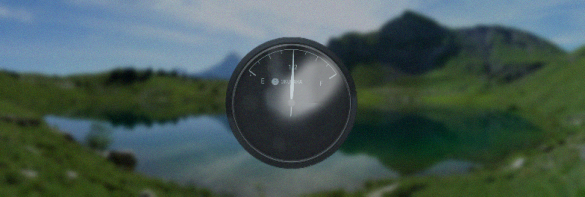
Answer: **0.5**
